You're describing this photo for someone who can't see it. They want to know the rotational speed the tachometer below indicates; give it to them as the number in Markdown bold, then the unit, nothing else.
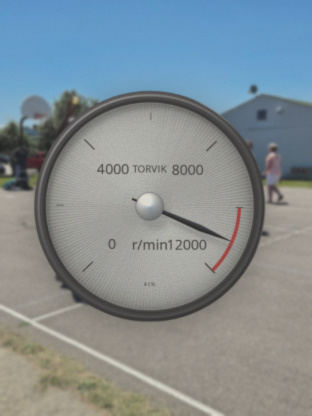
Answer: **11000** rpm
